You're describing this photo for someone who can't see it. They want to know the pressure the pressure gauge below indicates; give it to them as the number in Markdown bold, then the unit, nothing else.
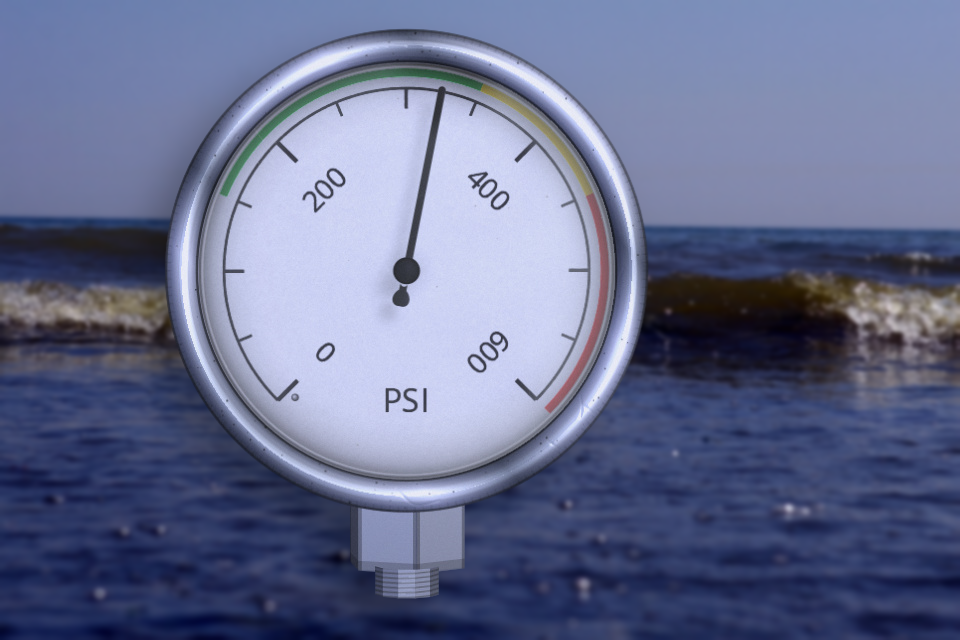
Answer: **325** psi
